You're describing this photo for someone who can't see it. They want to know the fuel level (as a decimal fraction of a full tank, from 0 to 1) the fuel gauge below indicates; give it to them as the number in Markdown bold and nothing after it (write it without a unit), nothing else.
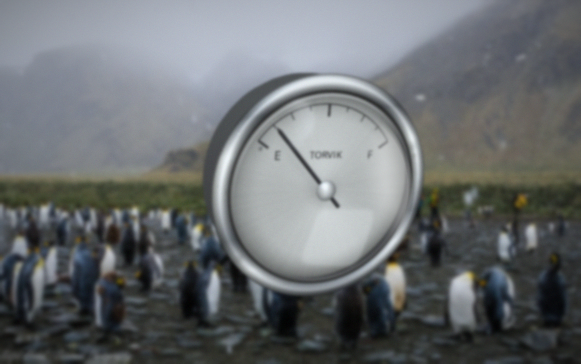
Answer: **0.125**
